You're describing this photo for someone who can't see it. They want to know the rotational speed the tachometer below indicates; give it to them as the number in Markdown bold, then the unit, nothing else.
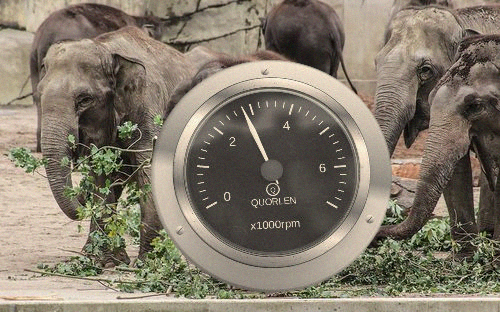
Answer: **2800** rpm
